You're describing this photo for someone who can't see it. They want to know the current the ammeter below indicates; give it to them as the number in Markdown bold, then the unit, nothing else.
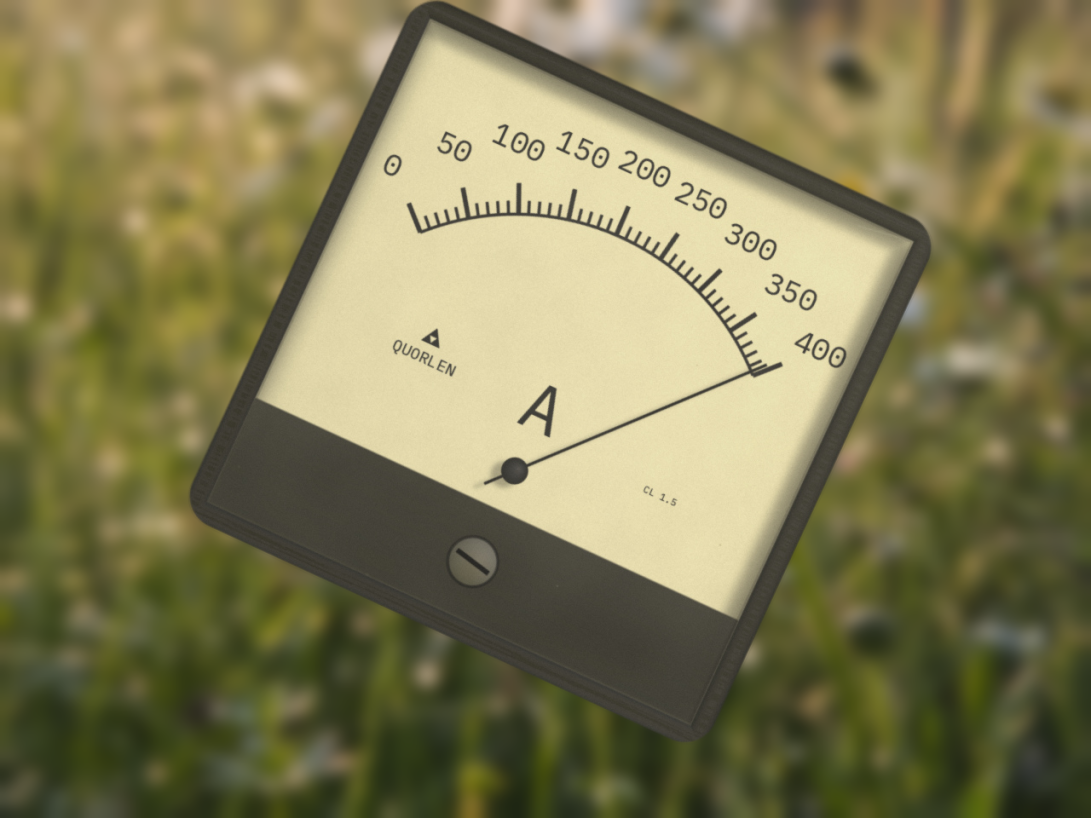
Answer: **395** A
